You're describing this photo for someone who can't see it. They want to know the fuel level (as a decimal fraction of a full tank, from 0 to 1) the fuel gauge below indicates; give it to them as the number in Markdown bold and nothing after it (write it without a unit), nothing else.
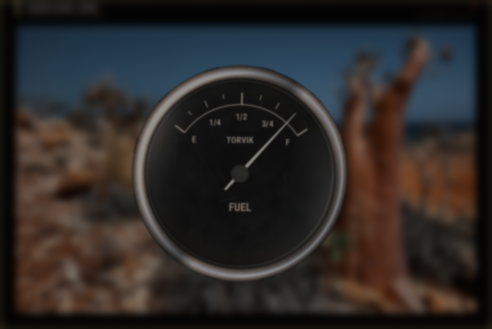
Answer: **0.875**
